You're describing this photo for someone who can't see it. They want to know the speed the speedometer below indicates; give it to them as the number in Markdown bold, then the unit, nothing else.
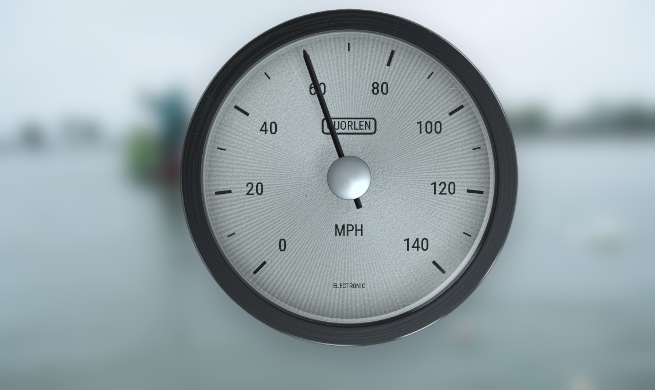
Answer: **60** mph
